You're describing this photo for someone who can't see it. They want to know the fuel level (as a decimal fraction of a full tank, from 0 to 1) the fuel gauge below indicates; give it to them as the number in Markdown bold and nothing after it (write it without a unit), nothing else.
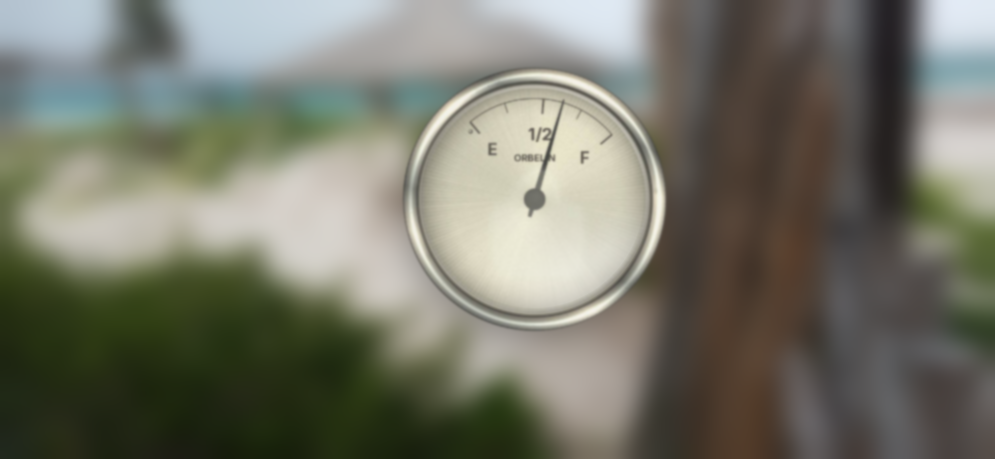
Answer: **0.625**
